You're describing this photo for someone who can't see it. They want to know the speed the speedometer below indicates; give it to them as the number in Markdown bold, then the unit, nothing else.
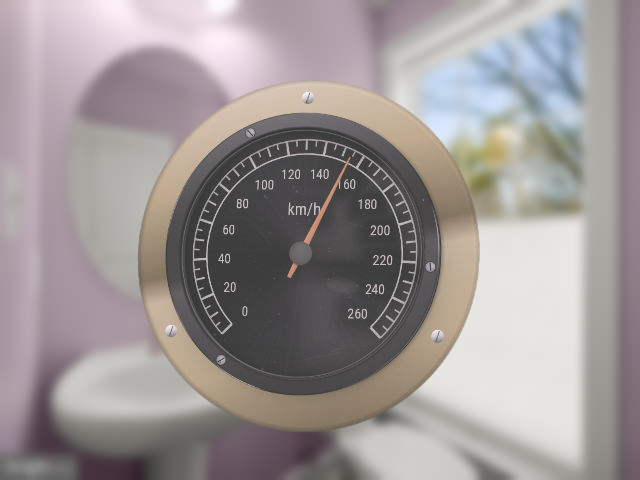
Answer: **155** km/h
